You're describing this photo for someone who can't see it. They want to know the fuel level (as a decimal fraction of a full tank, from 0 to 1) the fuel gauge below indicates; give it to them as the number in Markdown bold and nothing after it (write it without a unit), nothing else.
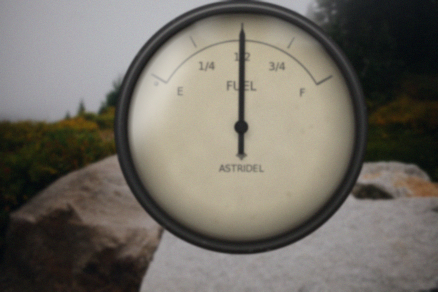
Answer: **0.5**
